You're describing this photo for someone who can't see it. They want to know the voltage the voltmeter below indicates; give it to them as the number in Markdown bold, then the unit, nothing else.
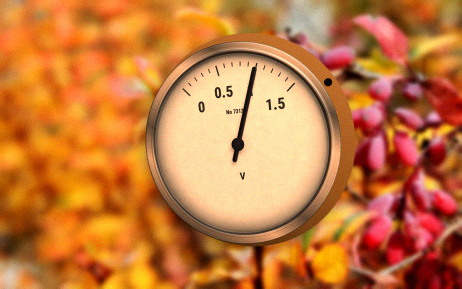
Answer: **1** V
